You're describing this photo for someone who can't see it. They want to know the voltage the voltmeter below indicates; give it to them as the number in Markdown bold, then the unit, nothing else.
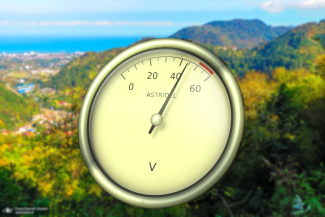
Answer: **45** V
